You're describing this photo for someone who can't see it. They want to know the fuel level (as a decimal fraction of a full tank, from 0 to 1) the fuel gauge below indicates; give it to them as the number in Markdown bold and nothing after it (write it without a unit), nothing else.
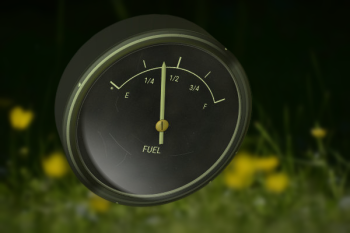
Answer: **0.375**
